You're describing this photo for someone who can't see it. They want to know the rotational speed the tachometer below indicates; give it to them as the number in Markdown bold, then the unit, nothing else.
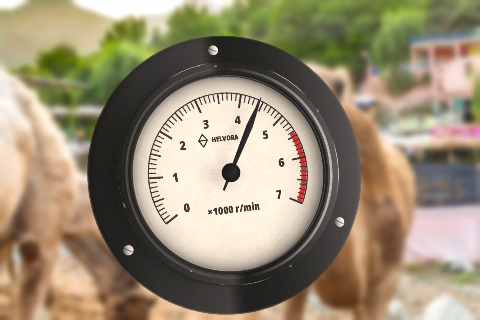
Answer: **4400** rpm
